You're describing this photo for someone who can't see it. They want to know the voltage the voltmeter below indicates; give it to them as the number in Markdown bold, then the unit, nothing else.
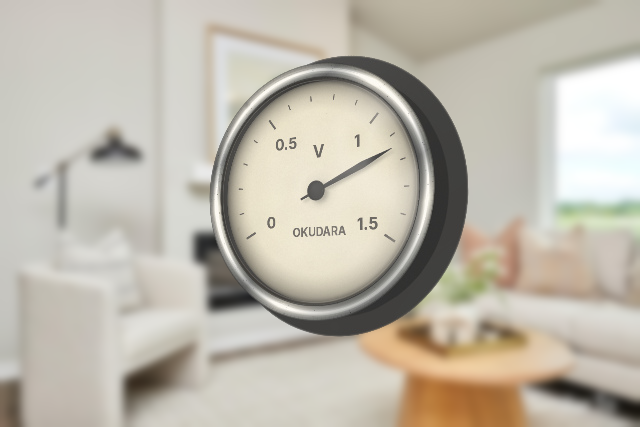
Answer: **1.15** V
